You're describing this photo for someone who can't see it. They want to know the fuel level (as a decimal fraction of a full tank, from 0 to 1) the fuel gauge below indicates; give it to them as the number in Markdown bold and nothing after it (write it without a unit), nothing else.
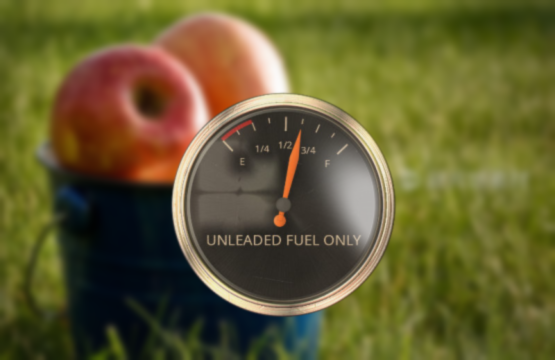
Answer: **0.625**
